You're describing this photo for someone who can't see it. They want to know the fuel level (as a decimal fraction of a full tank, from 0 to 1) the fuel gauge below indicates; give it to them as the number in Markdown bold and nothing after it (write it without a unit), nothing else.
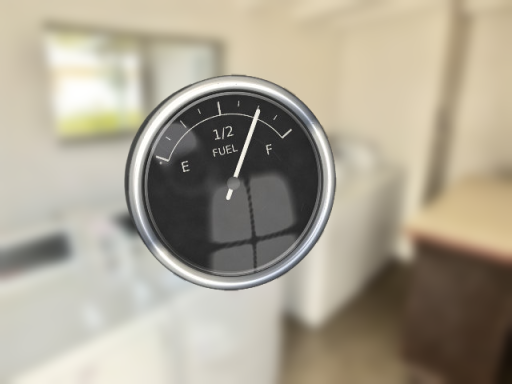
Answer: **0.75**
